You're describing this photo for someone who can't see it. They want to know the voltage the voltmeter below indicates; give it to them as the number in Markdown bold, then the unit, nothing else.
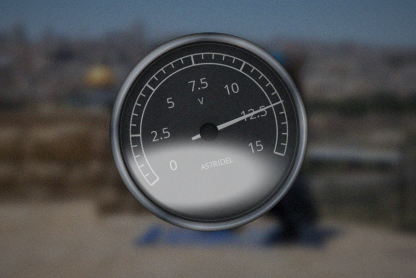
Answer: **12.5** V
